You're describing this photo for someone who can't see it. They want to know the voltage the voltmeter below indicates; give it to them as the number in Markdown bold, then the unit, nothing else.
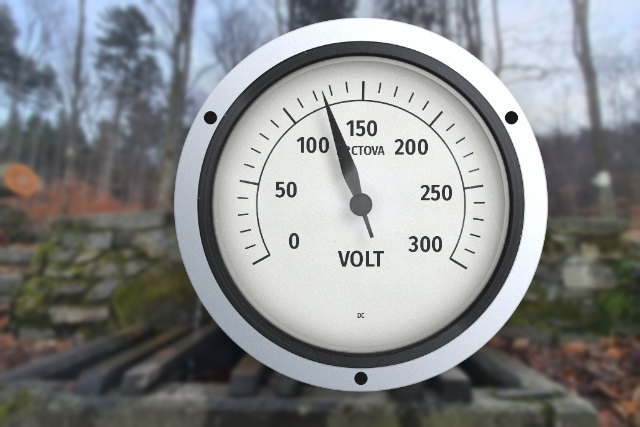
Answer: **125** V
